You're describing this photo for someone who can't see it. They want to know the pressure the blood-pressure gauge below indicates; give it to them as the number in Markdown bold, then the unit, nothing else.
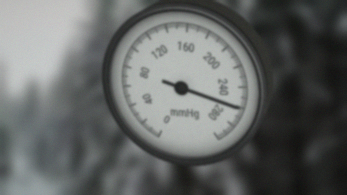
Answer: **260** mmHg
